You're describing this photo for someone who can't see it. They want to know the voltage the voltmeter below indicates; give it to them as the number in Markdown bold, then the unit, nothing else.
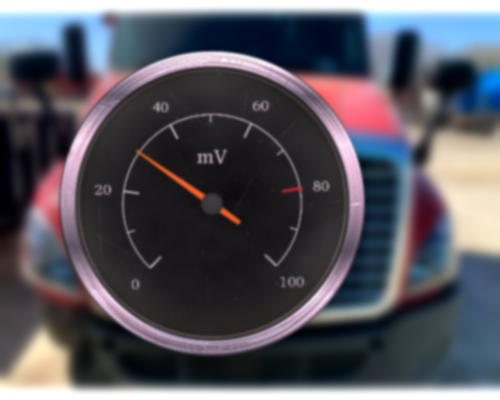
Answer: **30** mV
